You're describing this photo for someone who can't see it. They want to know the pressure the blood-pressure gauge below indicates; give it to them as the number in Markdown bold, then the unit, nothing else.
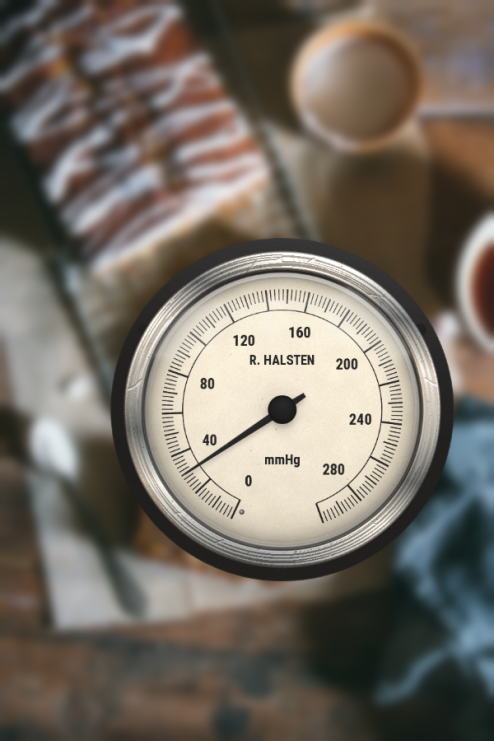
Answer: **30** mmHg
